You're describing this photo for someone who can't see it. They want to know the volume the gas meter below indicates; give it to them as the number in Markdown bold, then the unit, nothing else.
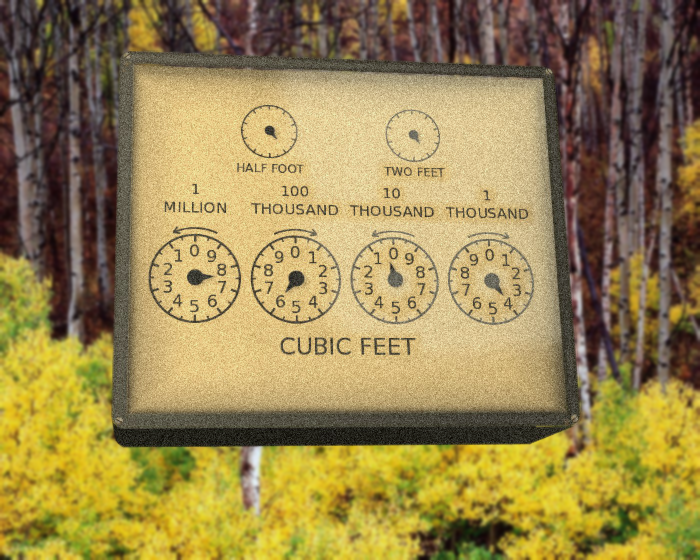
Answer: **760400** ft³
